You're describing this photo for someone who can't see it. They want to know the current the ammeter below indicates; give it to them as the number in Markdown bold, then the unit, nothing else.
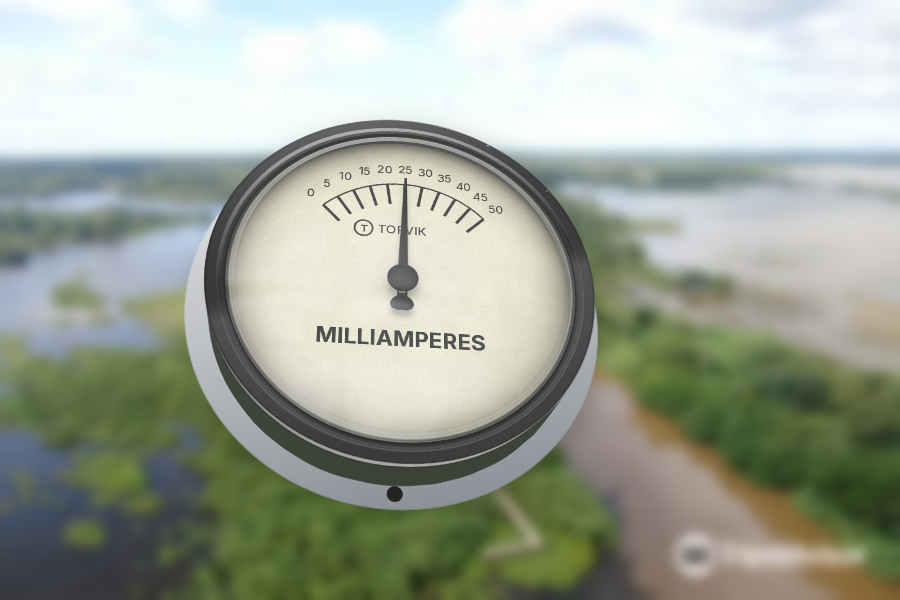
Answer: **25** mA
